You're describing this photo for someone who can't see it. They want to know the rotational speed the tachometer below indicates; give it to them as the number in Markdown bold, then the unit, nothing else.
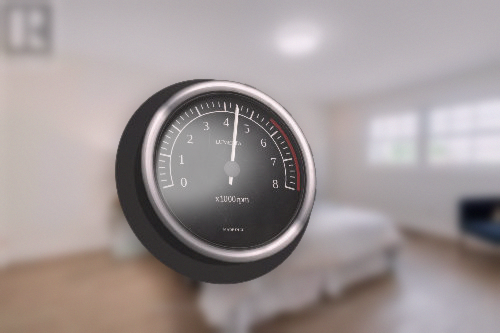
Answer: **4400** rpm
